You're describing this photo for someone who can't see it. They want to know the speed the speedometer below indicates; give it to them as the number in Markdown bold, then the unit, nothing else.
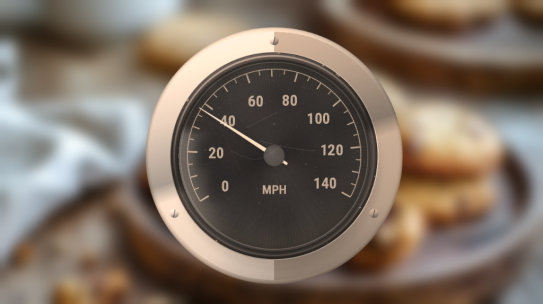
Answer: **37.5** mph
